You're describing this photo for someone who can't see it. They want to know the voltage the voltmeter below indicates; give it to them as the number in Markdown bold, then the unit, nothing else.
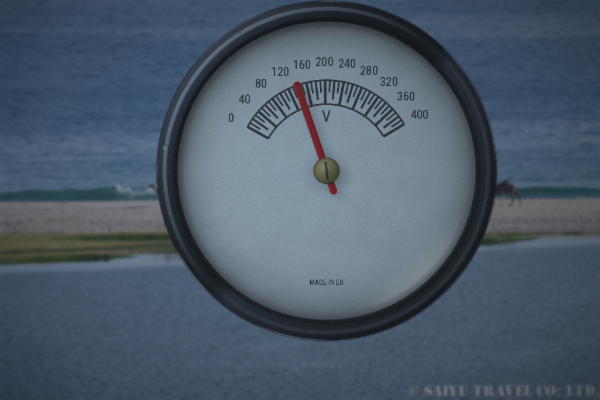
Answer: **140** V
